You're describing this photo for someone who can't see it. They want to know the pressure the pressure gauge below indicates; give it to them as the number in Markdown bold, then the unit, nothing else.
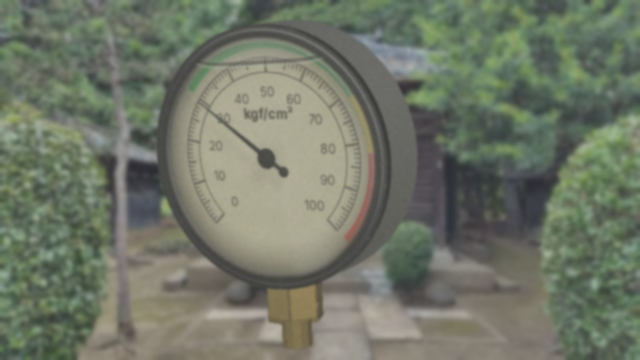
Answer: **30** kg/cm²
